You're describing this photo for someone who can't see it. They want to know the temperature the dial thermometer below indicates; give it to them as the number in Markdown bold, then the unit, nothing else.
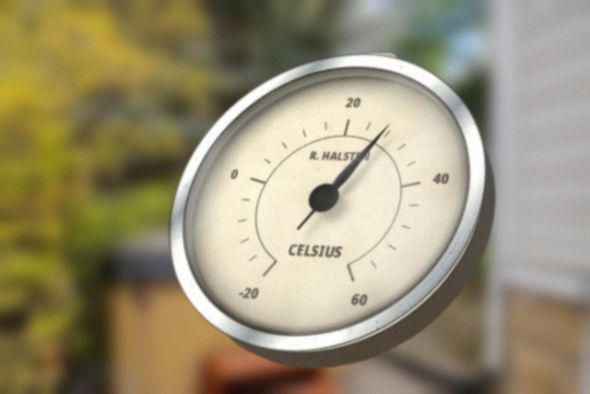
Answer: **28** °C
